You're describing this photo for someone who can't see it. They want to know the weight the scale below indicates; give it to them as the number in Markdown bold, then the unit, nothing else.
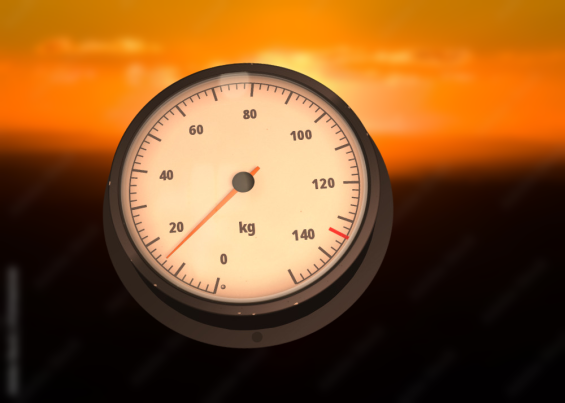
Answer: **14** kg
